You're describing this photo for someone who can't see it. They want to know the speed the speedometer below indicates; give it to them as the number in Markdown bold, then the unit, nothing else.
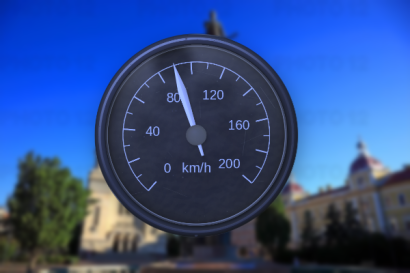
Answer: **90** km/h
